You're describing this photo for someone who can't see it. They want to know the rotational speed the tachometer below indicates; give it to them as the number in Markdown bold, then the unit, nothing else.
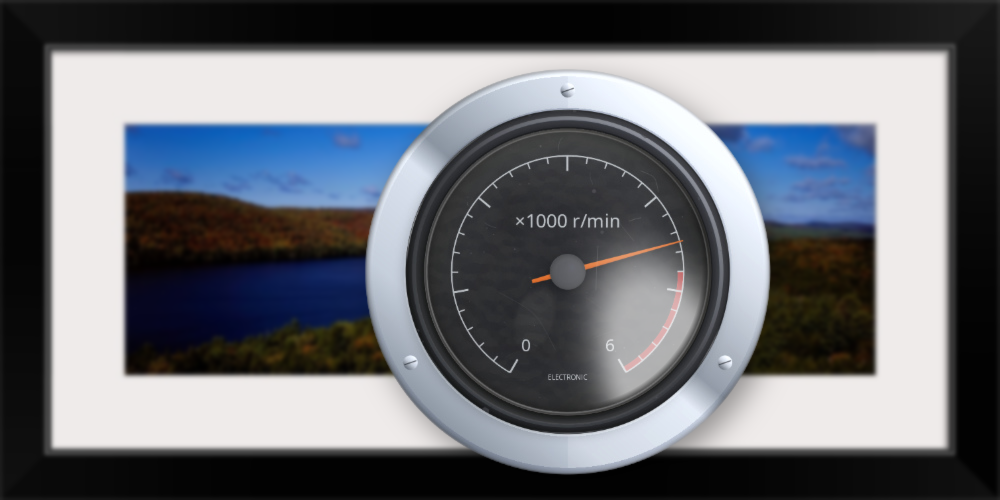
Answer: **4500** rpm
